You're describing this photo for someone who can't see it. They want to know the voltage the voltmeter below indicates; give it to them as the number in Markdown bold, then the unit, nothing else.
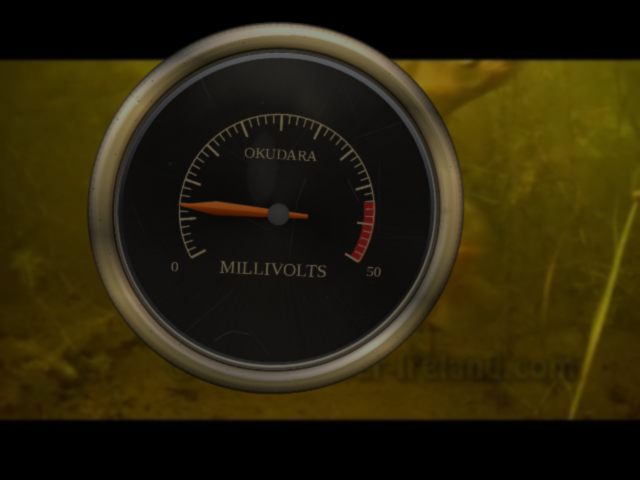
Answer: **7** mV
